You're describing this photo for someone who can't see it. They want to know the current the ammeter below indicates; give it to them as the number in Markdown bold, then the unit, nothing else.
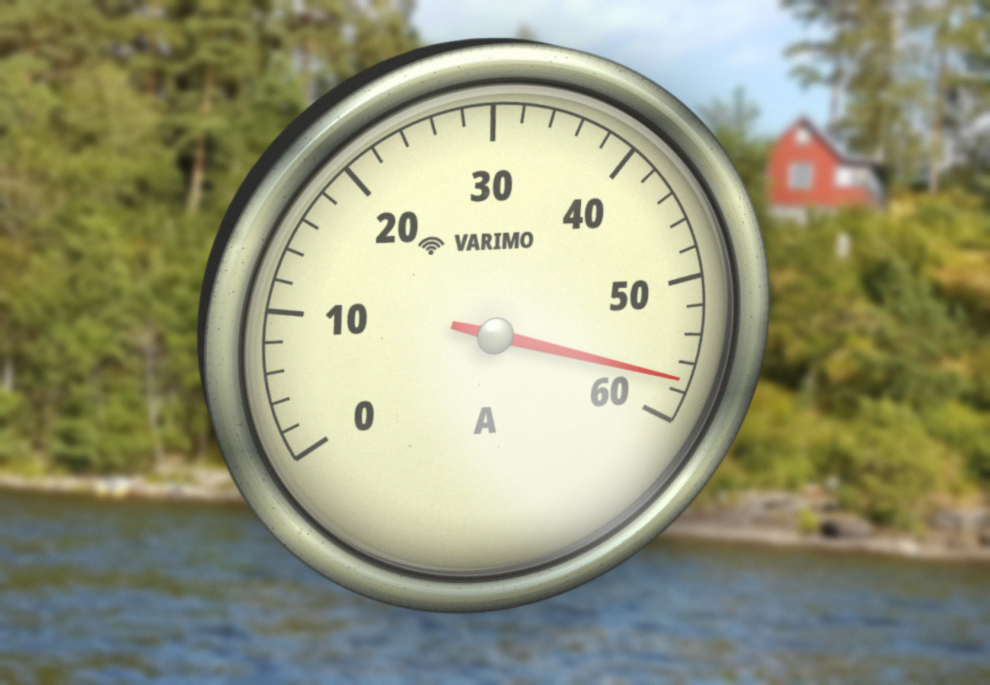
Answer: **57** A
